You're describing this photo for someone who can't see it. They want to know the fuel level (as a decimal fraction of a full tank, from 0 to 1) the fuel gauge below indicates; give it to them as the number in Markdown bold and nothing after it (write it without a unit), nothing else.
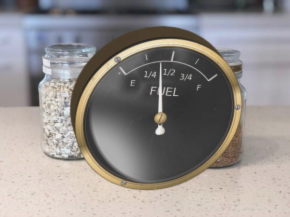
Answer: **0.375**
